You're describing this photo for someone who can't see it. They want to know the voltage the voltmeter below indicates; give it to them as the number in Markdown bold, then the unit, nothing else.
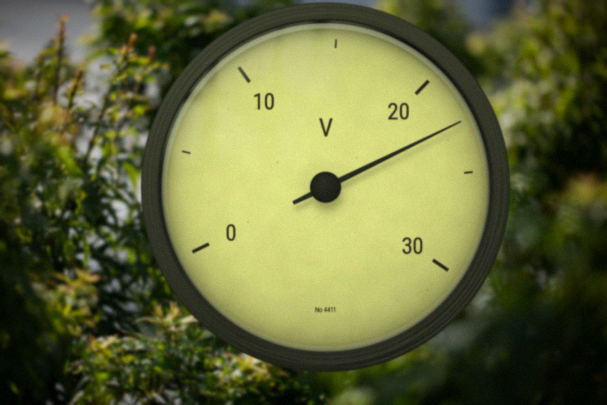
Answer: **22.5** V
